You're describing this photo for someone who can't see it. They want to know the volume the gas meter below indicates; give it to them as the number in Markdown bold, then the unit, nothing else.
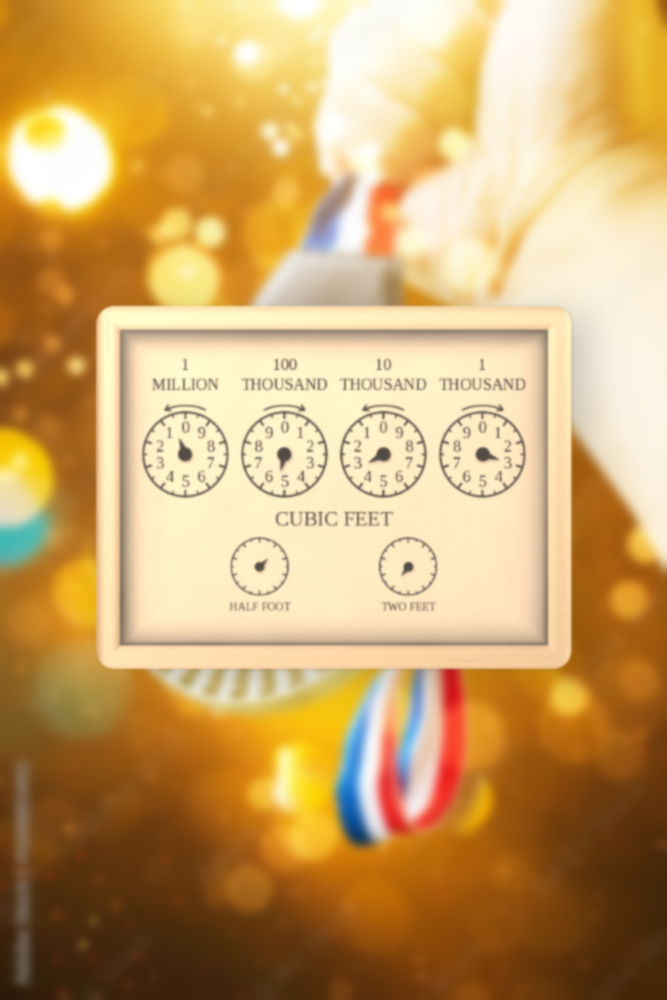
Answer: **53300** ft³
